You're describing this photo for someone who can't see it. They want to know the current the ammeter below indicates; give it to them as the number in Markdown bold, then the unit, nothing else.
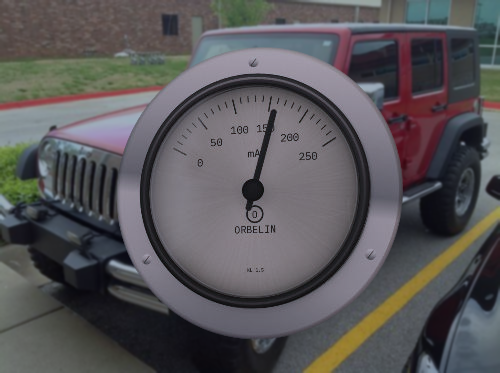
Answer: **160** mA
